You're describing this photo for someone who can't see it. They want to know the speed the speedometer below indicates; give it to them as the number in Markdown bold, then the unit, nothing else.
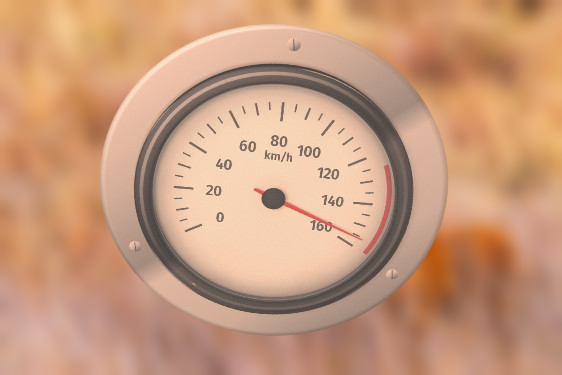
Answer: **155** km/h
